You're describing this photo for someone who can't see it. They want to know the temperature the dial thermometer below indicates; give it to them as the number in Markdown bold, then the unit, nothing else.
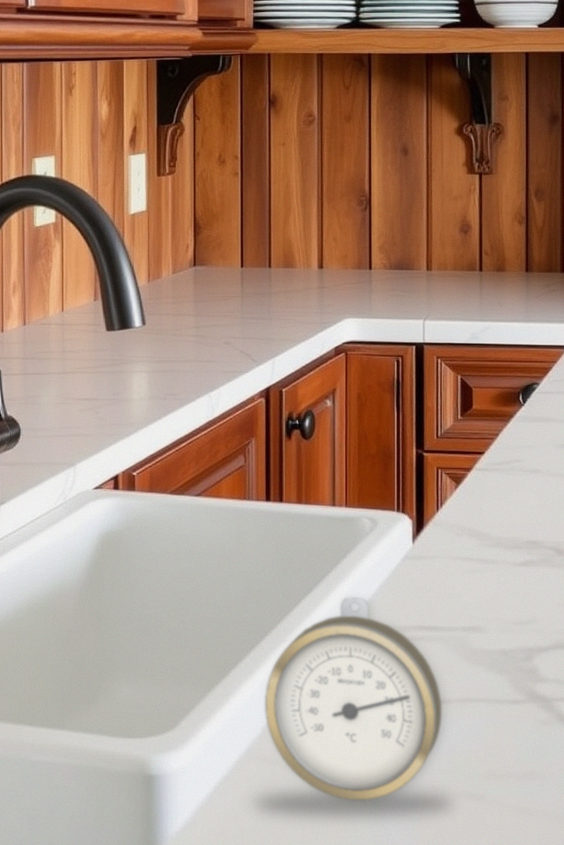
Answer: **30** °C
